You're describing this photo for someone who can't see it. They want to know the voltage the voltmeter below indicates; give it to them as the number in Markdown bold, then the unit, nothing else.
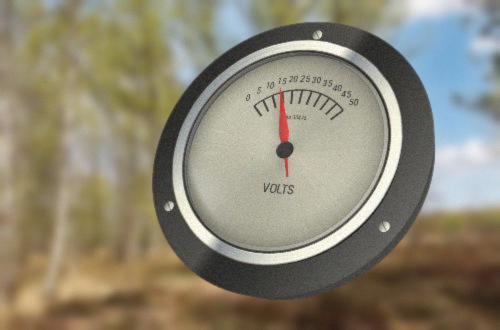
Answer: **15** V
